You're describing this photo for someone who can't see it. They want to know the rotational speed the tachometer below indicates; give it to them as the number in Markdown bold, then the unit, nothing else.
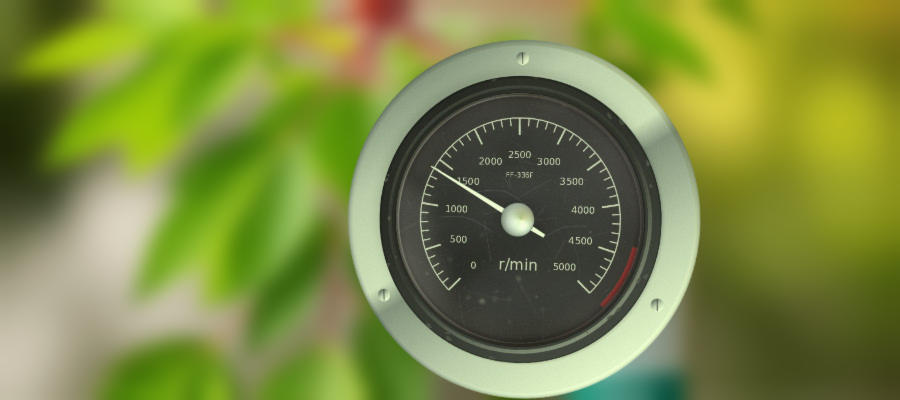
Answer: **1400** rpm
